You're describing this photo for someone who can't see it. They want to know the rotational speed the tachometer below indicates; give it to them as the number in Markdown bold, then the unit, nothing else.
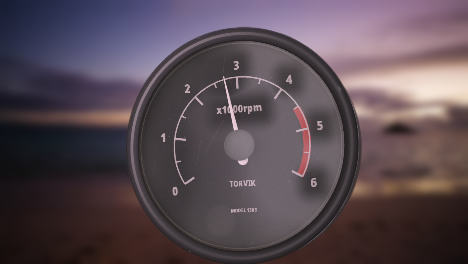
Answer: **2750** rpm
